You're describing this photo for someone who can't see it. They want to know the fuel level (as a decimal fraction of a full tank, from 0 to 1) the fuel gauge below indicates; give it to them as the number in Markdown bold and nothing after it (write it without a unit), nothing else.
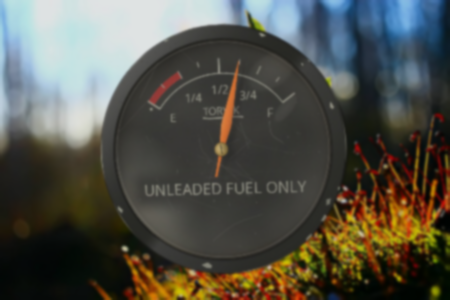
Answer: **0.625**
